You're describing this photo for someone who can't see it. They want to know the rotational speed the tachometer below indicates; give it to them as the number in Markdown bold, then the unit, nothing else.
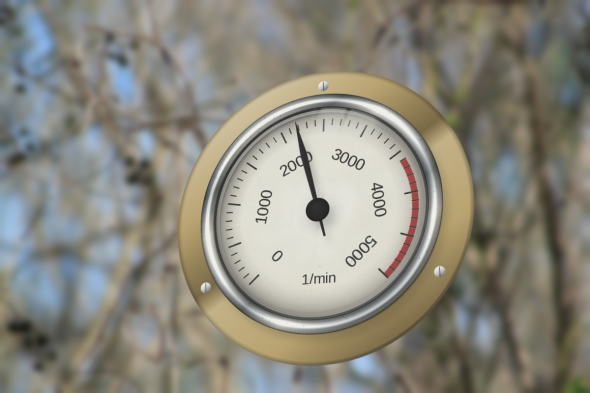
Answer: **2200** rpm
